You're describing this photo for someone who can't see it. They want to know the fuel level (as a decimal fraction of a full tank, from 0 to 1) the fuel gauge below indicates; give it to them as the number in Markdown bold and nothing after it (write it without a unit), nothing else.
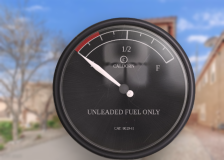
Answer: **0**
